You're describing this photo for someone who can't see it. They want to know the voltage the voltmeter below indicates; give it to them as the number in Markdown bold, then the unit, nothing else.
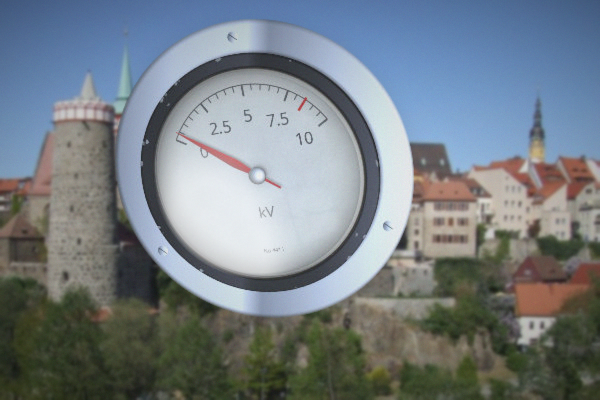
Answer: **0.5** kV
